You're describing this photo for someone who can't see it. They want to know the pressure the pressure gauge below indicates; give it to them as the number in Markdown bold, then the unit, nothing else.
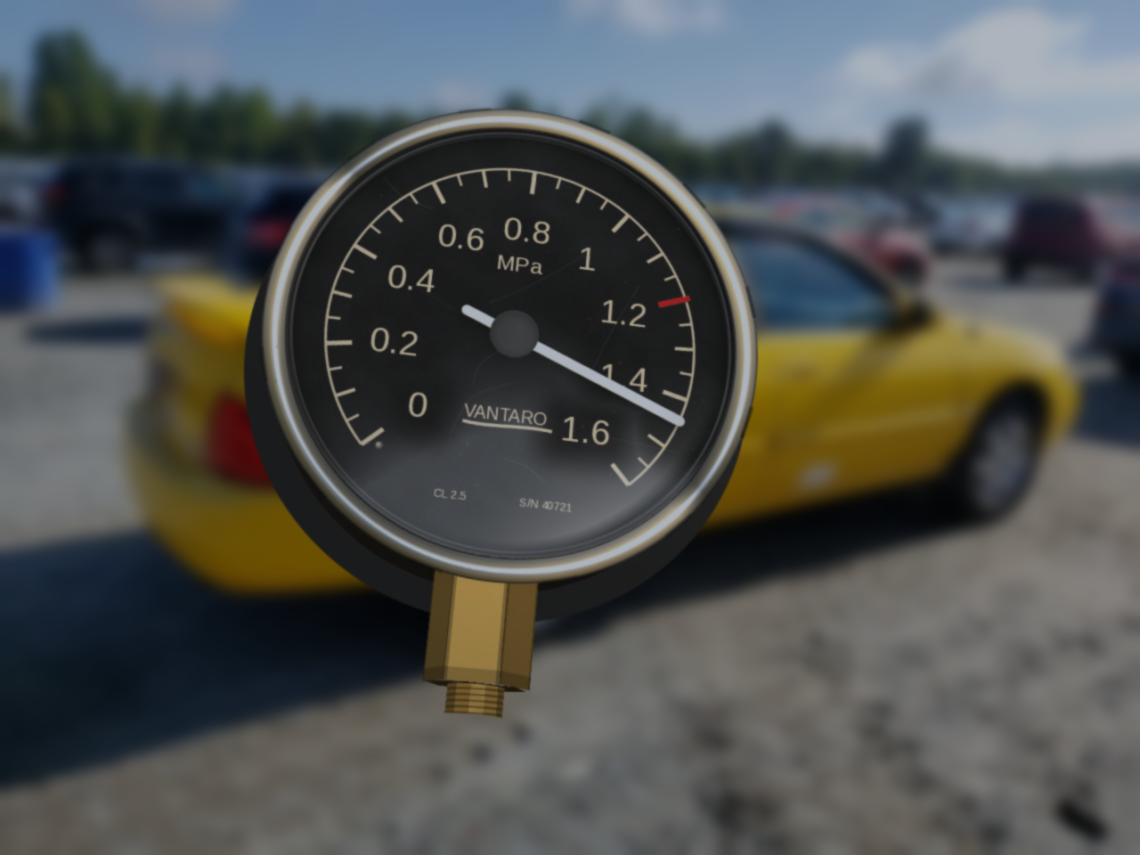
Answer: **1.45** MPa
